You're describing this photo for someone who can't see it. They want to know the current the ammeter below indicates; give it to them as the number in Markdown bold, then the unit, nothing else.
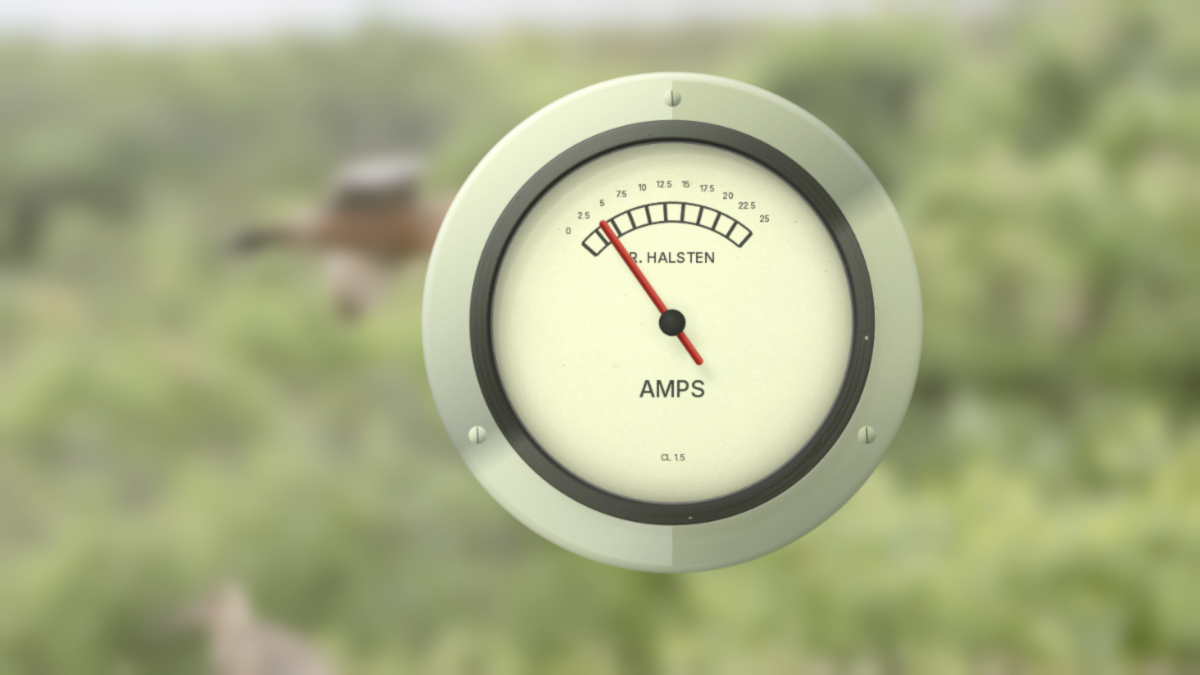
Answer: **3.75** A
